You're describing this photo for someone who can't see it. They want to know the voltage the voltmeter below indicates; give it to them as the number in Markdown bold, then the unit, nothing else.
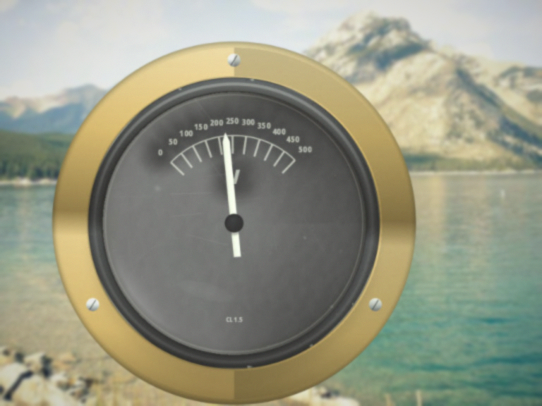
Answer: **225** V
